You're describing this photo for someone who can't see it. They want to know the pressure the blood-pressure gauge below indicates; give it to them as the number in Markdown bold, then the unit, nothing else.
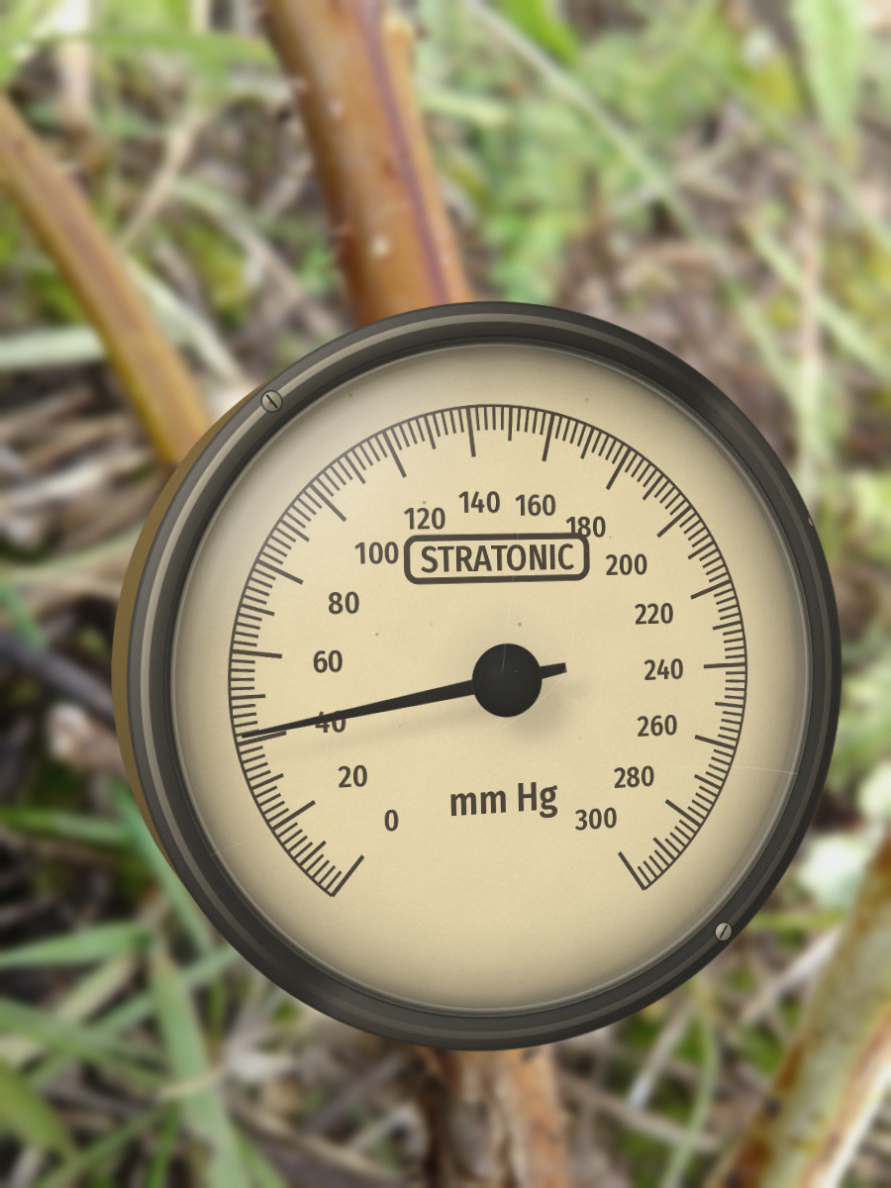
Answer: **42** mmHg
